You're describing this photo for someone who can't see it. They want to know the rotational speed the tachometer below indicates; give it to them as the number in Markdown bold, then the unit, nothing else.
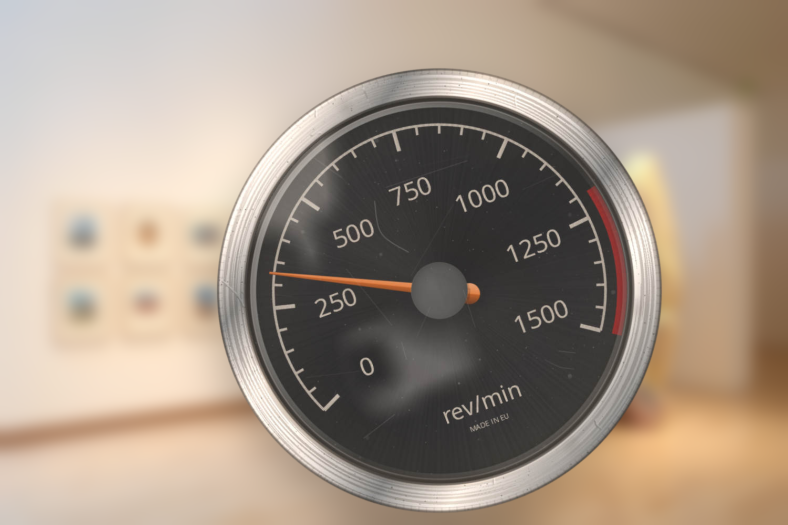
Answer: **325** rpm
